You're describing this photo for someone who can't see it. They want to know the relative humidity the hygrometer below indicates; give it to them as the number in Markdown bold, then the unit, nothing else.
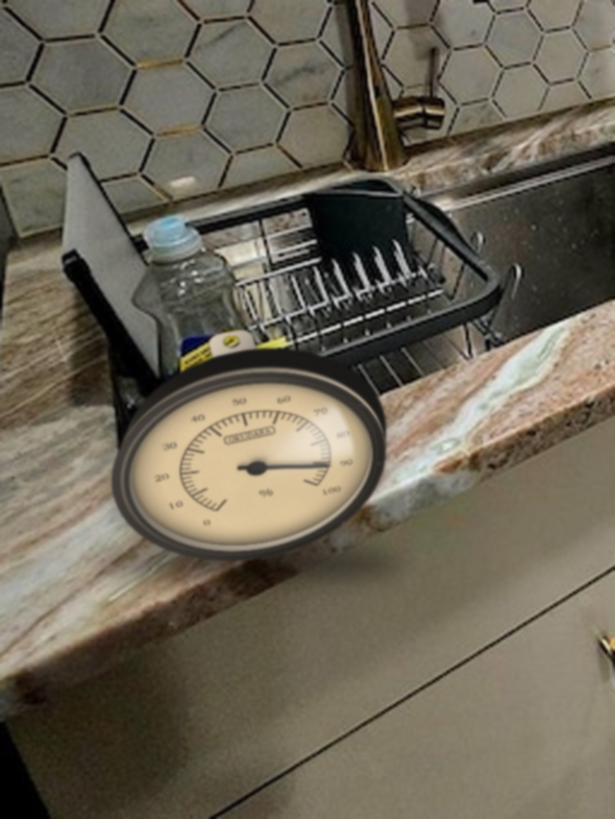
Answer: **90** %
